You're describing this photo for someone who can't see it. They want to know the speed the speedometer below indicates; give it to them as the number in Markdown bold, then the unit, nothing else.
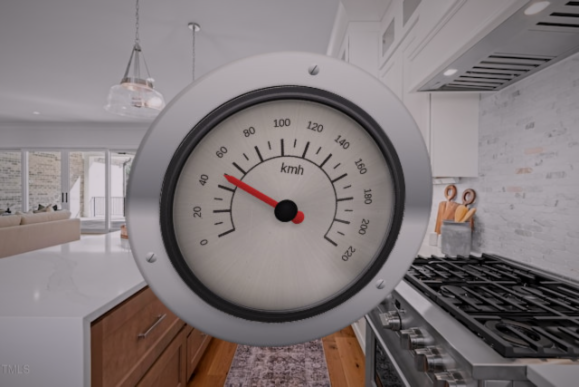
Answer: **50** km/h
